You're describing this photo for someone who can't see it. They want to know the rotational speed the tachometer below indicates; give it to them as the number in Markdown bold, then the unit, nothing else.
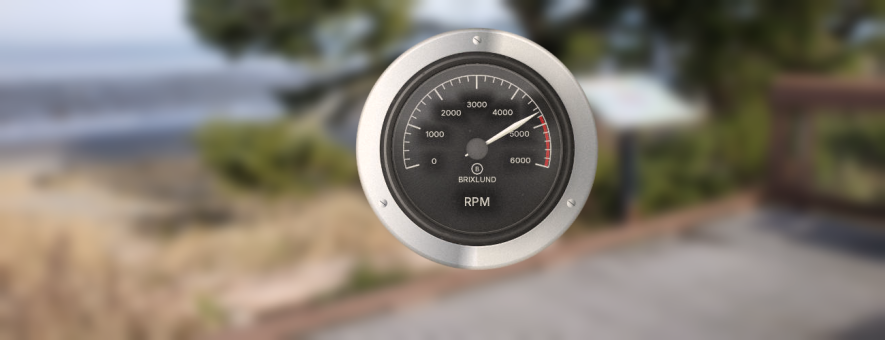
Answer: **4700** rpm
